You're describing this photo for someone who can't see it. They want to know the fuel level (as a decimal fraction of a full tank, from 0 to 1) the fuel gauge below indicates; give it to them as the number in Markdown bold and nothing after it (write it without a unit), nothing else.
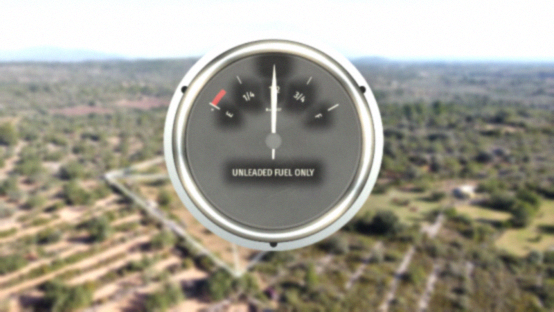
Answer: **0.5**
